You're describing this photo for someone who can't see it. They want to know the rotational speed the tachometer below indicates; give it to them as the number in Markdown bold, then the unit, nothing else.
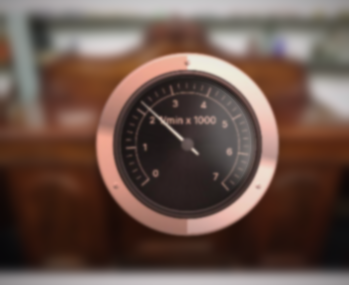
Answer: **2200** rpm
